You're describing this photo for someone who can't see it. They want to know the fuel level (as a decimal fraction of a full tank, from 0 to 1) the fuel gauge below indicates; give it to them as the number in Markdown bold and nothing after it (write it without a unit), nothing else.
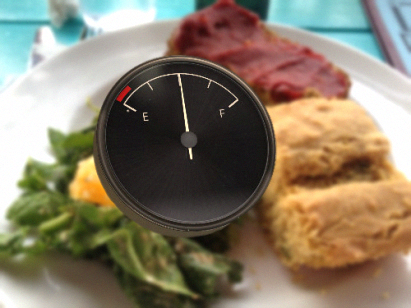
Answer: **0.5**
